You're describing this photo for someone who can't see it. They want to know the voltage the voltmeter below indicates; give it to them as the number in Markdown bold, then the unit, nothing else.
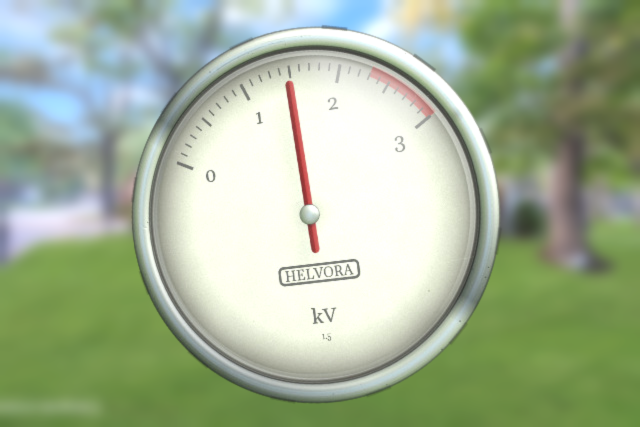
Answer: **1.5** kV
